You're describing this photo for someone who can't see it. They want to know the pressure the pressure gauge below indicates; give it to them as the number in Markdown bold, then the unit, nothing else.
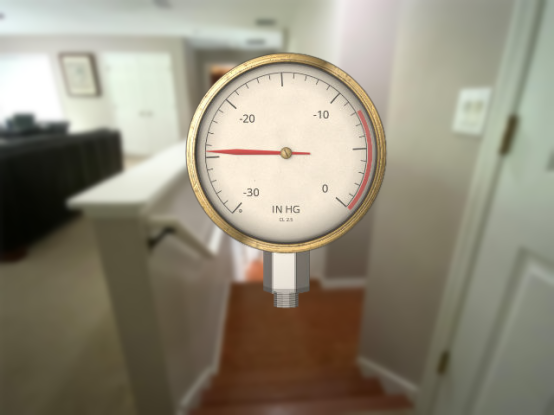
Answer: **-24.5** inHg
